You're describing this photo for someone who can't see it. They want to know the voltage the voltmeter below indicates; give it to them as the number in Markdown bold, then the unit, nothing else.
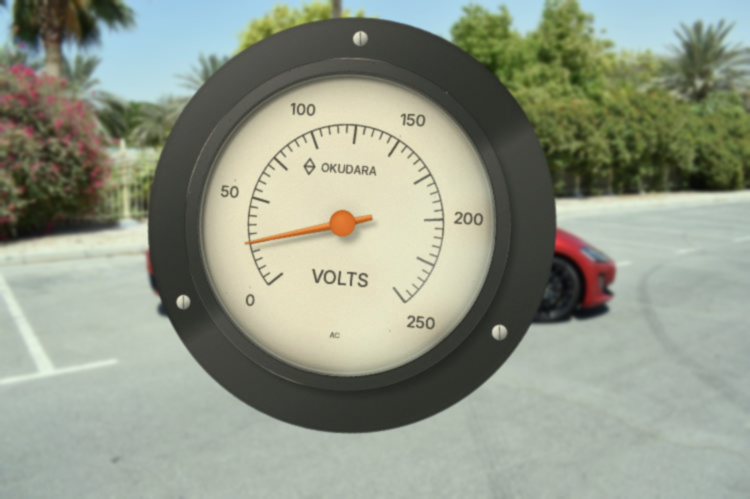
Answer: **25** V
